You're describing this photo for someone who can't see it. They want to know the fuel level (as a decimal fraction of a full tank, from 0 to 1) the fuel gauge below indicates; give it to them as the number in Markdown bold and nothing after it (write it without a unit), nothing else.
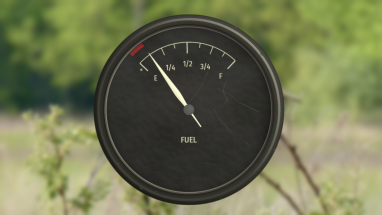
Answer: **0.125**
